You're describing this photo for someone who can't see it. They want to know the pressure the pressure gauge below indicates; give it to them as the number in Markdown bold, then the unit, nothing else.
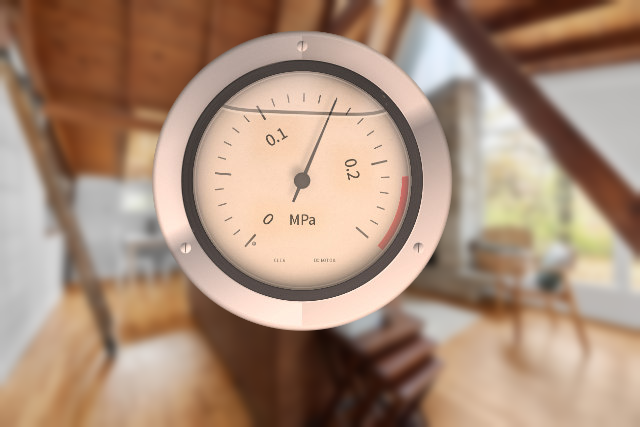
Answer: **0.15** MPa
